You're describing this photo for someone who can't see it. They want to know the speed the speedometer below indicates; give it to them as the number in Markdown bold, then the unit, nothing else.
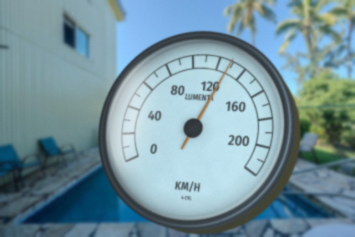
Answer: **130** km/h
